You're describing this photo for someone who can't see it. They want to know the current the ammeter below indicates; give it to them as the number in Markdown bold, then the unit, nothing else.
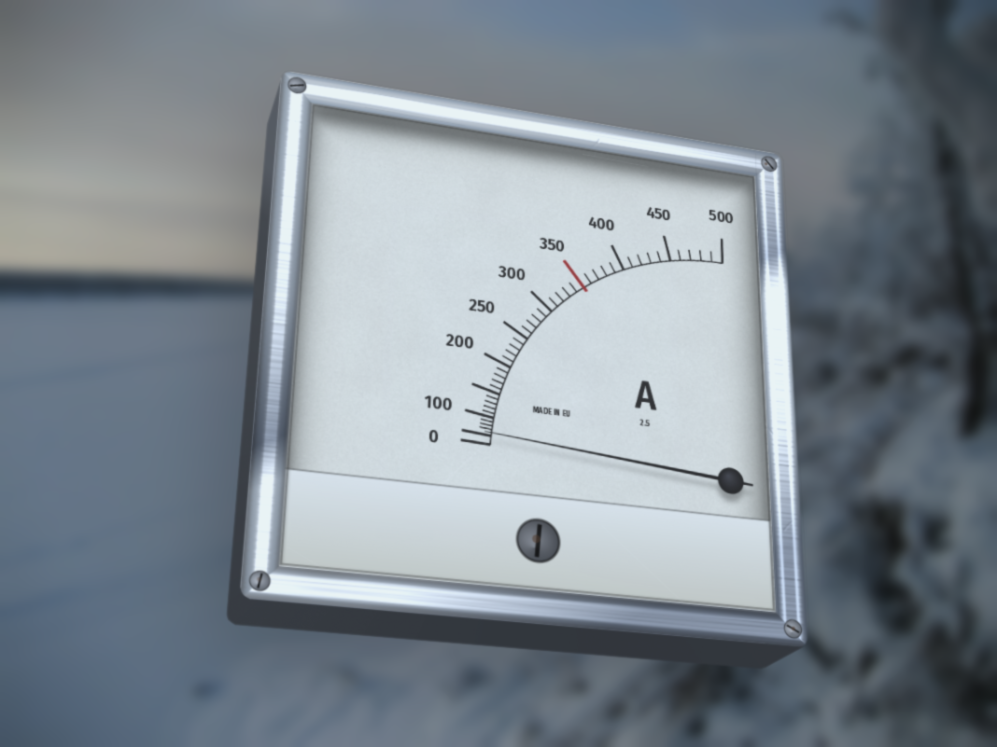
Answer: **50** A
